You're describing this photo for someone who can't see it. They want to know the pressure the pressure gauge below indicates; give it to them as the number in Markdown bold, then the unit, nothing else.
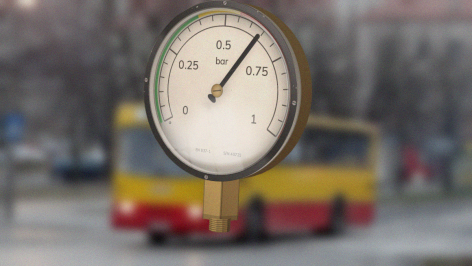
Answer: **0.65** bar
